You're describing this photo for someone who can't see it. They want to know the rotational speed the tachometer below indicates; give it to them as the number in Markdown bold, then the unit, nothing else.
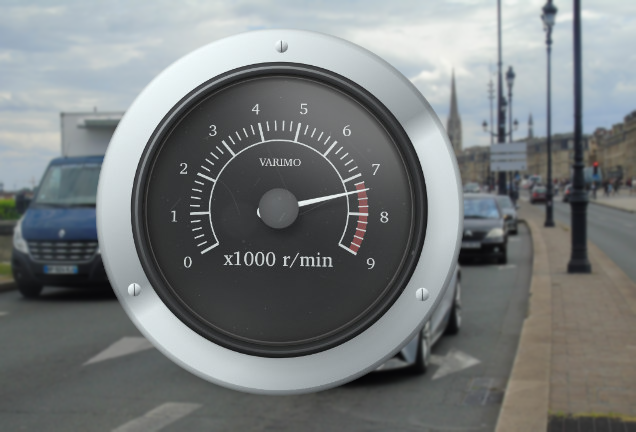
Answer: **7400** rpm
